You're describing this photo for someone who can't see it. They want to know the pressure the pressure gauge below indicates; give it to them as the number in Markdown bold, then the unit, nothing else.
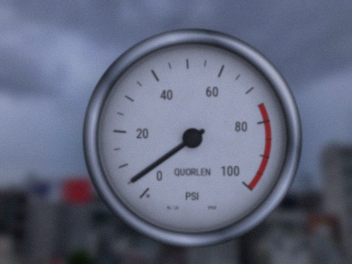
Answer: **5** psi
